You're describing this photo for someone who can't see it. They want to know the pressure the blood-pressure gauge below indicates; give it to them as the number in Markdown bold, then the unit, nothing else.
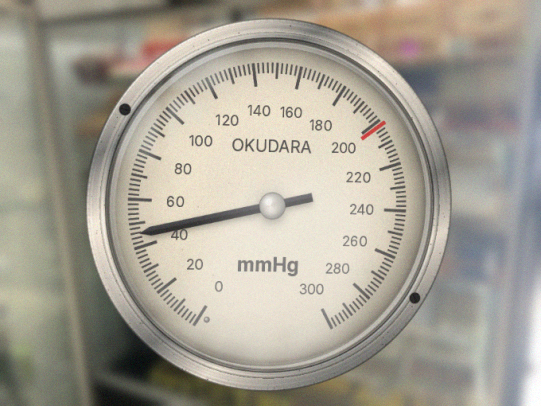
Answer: **46** mmHg
